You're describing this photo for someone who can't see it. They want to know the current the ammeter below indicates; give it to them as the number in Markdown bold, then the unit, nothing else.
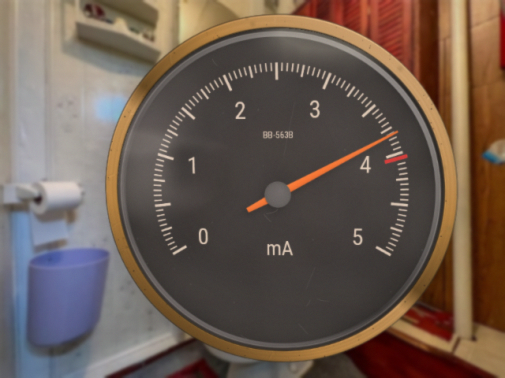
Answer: **3.8** mA
